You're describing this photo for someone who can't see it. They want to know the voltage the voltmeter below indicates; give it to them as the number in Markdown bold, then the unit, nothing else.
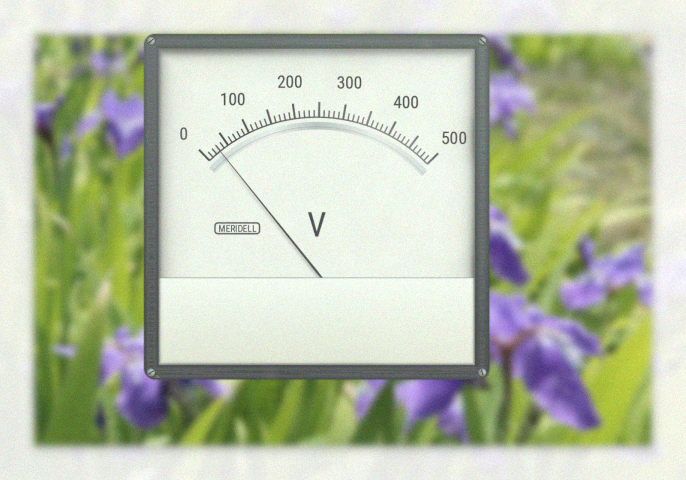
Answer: **30** V
